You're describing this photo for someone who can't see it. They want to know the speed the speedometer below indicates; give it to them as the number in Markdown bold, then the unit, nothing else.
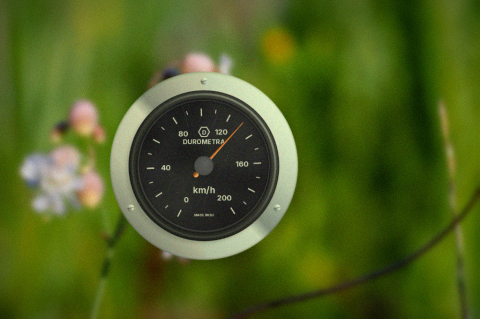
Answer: **130** km/h
